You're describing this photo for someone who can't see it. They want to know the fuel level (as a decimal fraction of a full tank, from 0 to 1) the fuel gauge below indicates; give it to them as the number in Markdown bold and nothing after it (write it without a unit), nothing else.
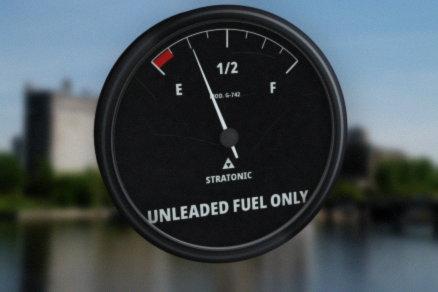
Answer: **0.25**
